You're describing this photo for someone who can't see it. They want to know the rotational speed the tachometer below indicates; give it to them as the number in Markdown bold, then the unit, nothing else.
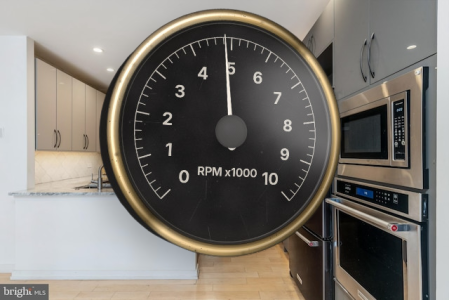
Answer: **4800** rpm
